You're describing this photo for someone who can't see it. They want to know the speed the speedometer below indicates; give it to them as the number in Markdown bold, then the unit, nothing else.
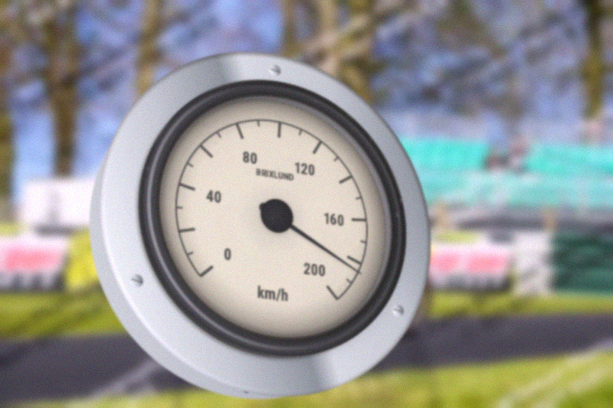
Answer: **185** km/h
